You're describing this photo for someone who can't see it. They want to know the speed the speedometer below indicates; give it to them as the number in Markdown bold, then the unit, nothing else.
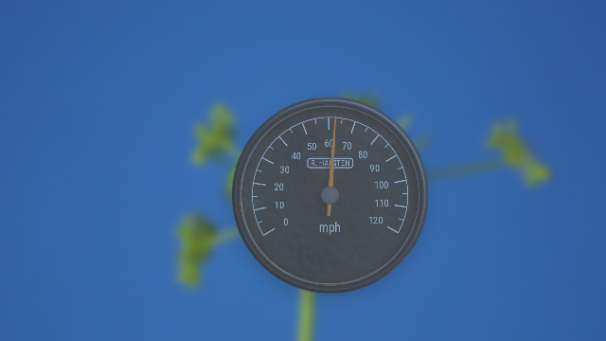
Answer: **62.5** mph
